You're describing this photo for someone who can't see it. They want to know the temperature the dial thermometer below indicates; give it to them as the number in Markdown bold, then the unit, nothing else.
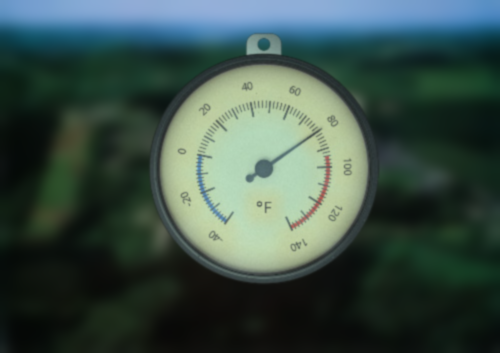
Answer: **80** °F
